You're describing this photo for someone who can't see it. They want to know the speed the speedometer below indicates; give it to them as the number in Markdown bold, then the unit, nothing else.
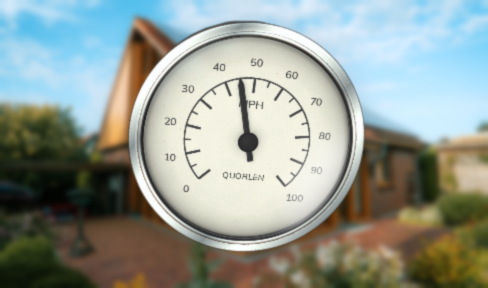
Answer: **45** mph
